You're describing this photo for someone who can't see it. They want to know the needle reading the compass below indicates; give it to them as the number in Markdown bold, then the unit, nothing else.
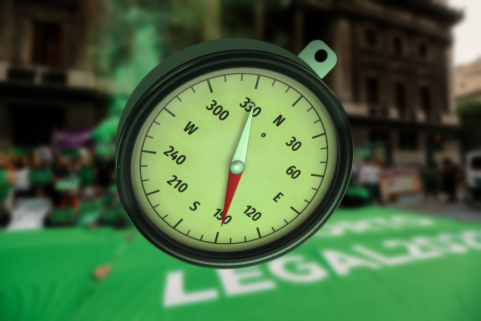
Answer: **150** °
